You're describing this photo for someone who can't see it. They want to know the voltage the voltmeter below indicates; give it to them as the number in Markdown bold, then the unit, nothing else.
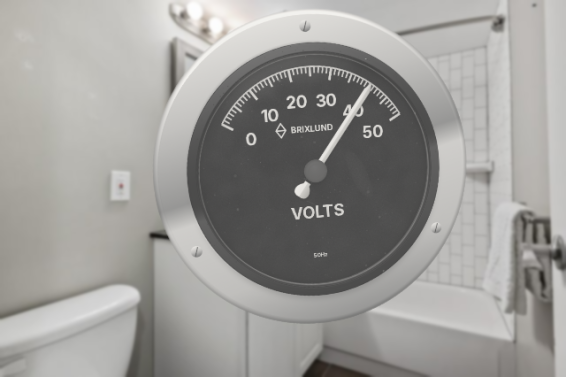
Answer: **40** V
